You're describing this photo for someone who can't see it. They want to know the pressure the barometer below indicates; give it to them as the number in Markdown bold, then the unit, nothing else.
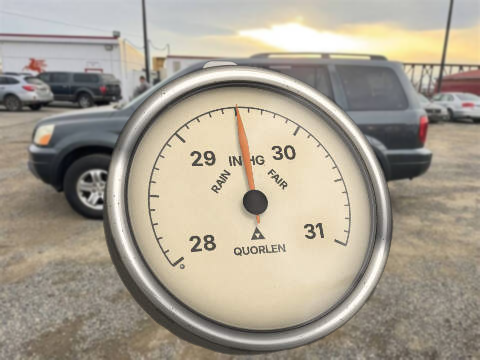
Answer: **29.5** inHg
